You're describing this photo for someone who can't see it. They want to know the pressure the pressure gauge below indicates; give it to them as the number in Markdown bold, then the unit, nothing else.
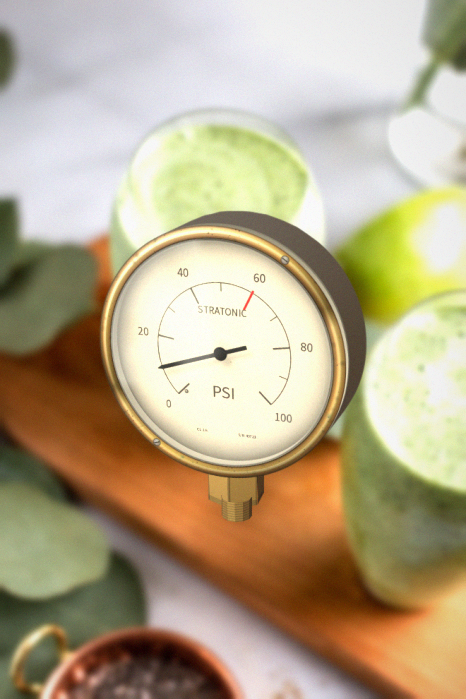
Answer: **10** psi
